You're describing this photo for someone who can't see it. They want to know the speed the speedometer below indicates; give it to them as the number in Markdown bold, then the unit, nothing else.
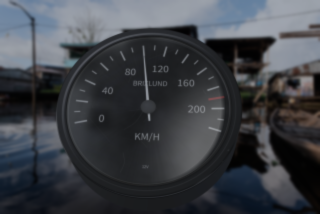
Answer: **100** km/h
